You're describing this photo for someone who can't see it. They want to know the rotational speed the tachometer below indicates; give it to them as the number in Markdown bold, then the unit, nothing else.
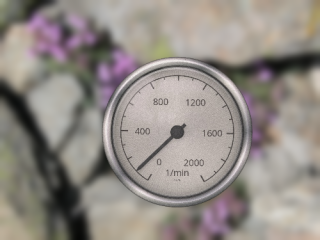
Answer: **100** rpm
